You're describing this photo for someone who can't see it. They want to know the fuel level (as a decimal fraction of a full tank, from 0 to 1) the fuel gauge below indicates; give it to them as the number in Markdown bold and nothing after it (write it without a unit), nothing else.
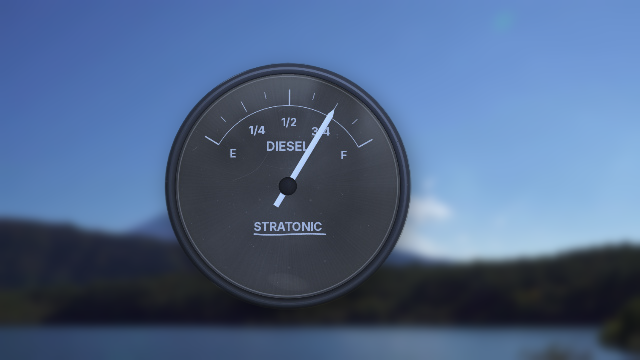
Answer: **0.75**
